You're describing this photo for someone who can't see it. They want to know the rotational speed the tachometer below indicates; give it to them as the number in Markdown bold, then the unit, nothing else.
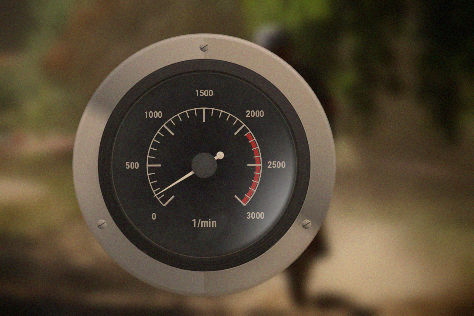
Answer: **150** rpm
